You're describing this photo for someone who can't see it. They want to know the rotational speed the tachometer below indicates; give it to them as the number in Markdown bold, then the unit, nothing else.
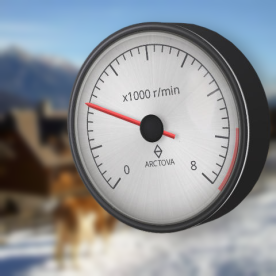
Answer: **2000** rpm
